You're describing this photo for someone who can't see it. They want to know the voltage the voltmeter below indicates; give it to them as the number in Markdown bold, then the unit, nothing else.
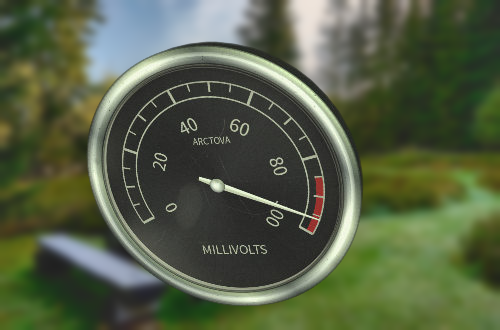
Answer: **95** mV
